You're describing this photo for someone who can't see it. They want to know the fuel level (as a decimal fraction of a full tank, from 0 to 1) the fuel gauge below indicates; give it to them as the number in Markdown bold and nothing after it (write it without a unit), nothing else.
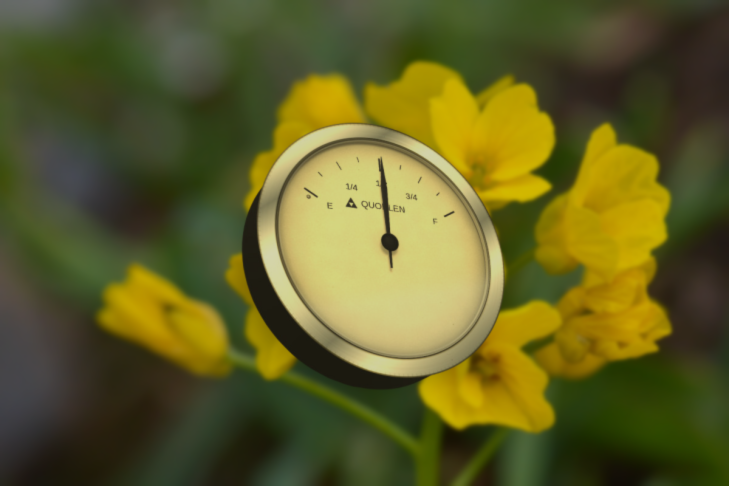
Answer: **0.5**
